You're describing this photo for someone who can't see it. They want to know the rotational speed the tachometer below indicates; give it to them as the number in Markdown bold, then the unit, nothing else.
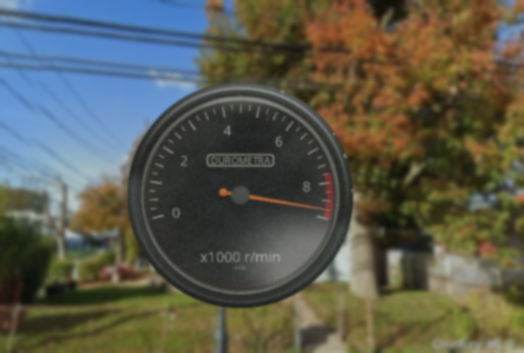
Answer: **8750** rpm
